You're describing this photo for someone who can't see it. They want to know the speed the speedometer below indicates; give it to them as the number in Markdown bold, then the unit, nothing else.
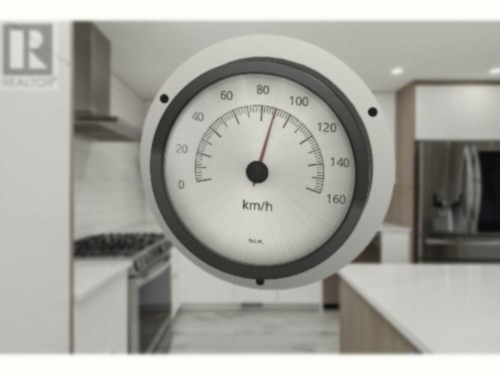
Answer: **90** km/h
